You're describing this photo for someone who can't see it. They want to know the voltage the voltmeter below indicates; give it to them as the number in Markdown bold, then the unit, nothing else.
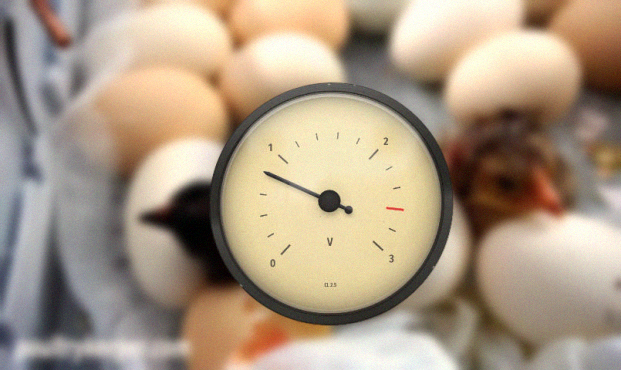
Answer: **0.8** V
